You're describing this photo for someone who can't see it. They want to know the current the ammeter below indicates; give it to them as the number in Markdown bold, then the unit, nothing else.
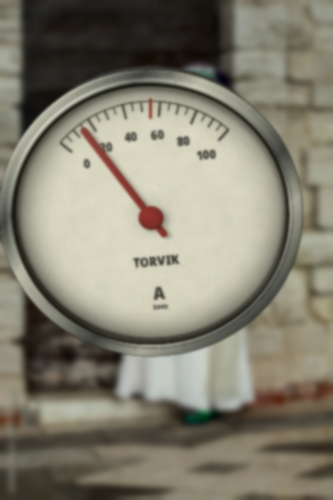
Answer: **15** A
